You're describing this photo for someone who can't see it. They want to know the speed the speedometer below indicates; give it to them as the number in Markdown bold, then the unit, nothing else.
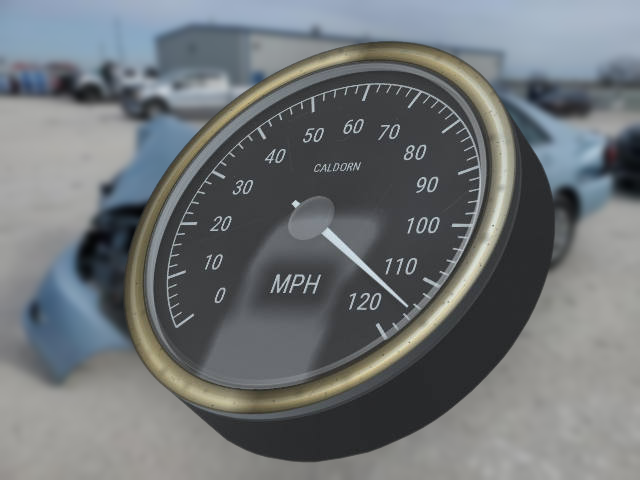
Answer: **115** mph
